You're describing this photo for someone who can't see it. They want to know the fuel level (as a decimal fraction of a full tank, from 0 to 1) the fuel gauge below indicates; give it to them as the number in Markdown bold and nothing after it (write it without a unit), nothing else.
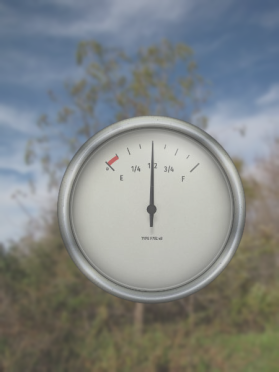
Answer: **0.5**
